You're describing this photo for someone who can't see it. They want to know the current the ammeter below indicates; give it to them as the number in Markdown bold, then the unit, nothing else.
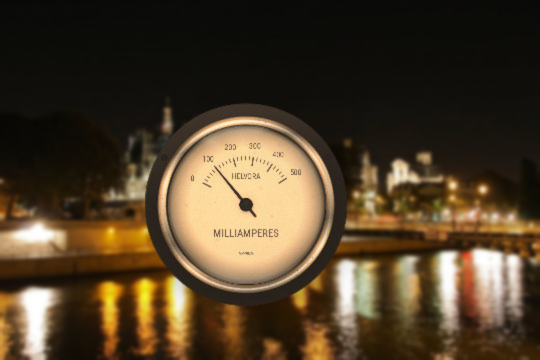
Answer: **100** mA
